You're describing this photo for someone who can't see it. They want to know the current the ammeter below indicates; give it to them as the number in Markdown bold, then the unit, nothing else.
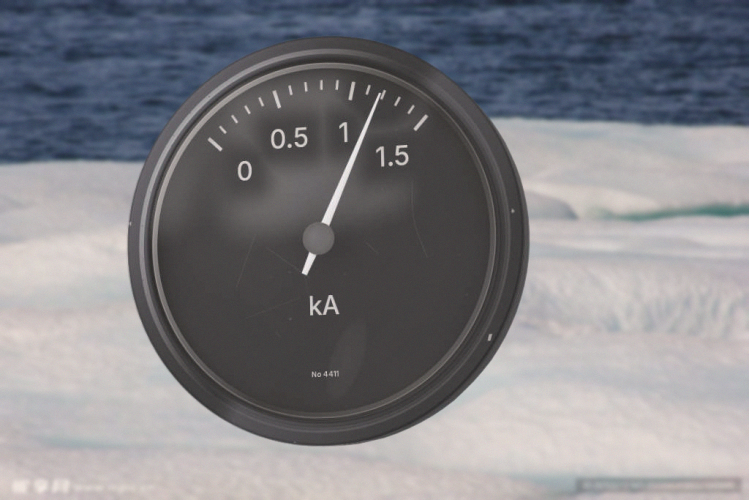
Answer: **1.2** kA
